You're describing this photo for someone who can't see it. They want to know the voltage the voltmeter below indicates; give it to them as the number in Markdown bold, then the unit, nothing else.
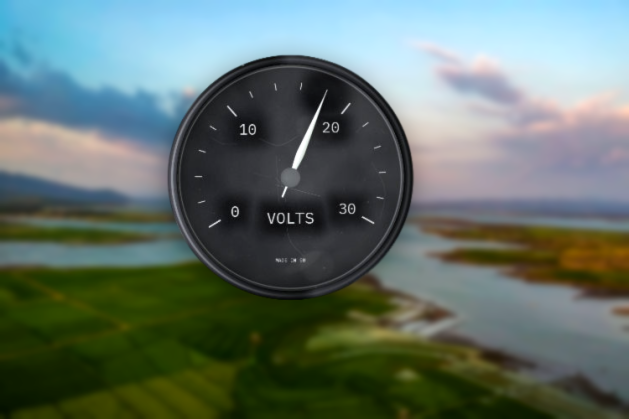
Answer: **18** V
